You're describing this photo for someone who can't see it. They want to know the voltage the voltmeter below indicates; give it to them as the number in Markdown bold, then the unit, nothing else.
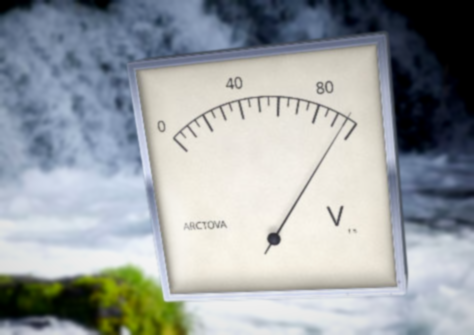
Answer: **95** V
